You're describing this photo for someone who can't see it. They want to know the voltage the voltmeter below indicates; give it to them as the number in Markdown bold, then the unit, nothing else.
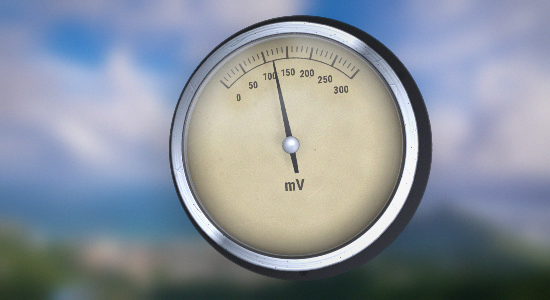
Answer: **120** mV
